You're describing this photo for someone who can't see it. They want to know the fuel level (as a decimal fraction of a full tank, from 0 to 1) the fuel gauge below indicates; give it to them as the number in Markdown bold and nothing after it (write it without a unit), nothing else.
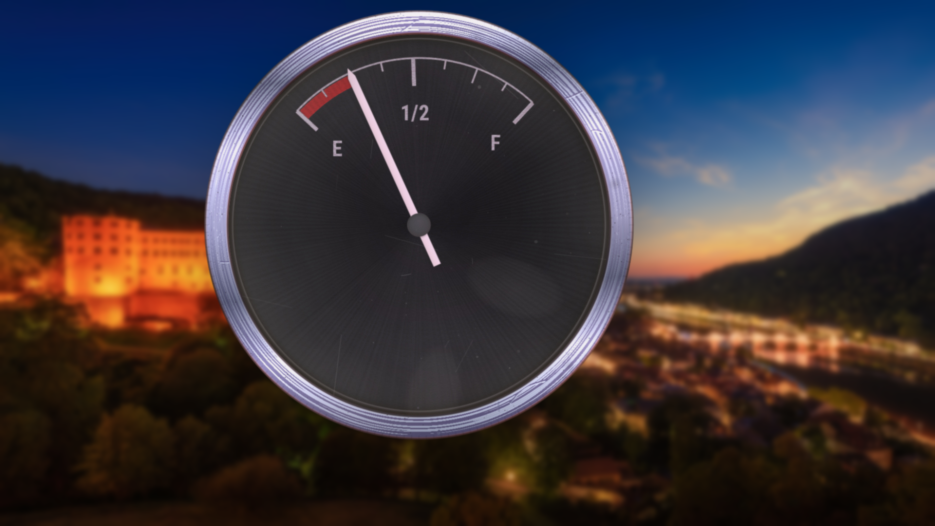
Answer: **0.25**
